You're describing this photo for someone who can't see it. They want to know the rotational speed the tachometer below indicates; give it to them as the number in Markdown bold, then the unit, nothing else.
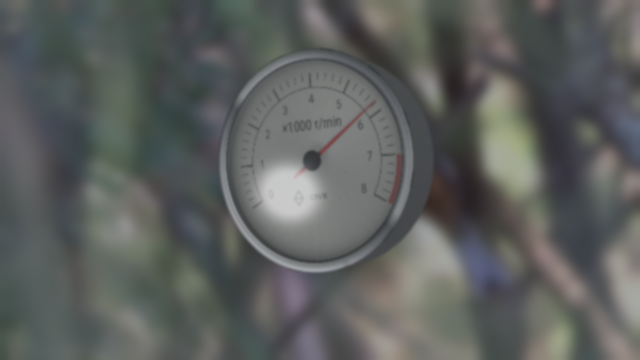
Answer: **5800** rpm
